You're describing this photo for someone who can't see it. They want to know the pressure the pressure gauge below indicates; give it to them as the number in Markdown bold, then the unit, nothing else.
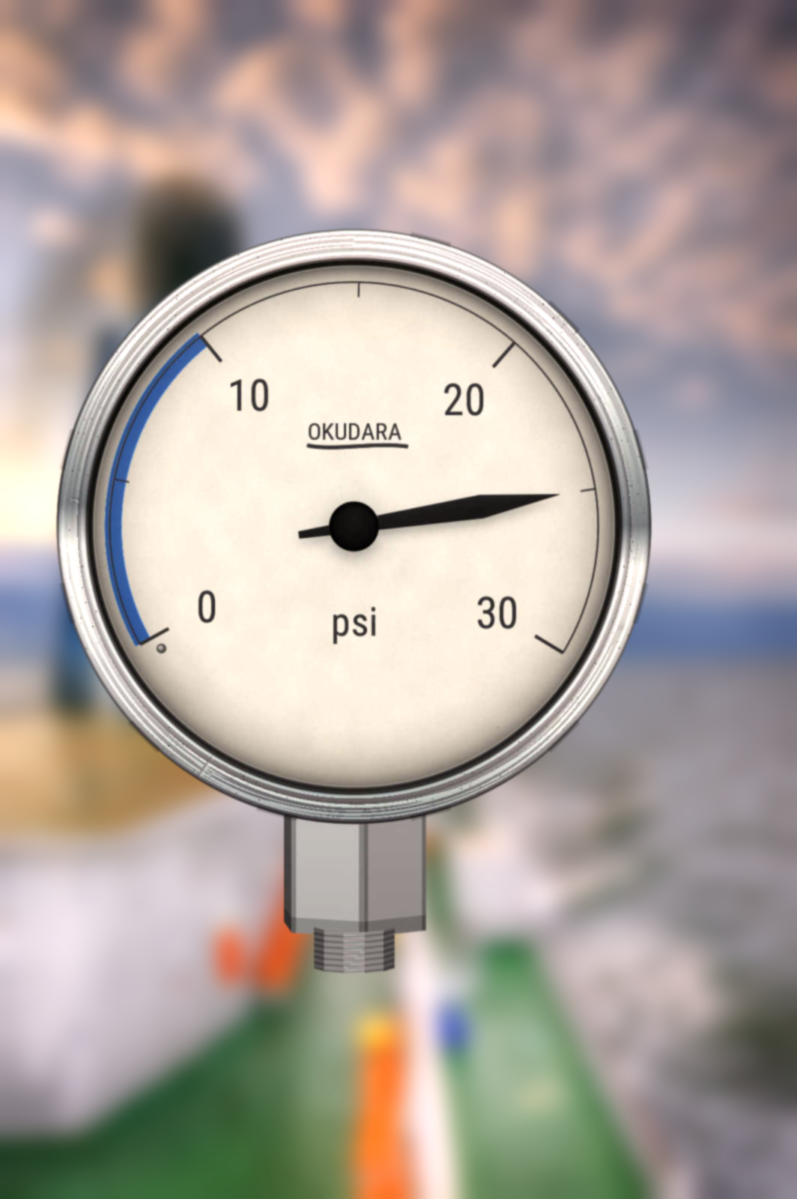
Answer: **25** psi
